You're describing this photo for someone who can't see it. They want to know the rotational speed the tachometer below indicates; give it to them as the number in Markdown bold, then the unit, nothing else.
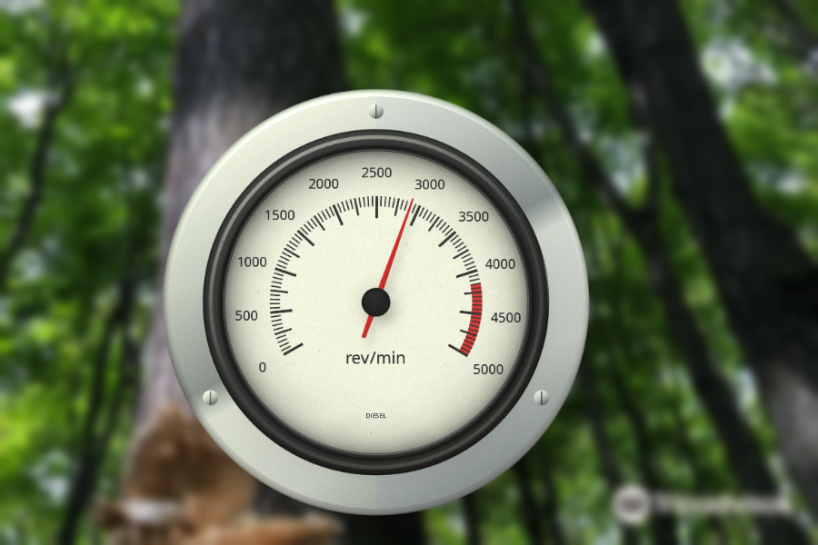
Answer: **2900** rpm
